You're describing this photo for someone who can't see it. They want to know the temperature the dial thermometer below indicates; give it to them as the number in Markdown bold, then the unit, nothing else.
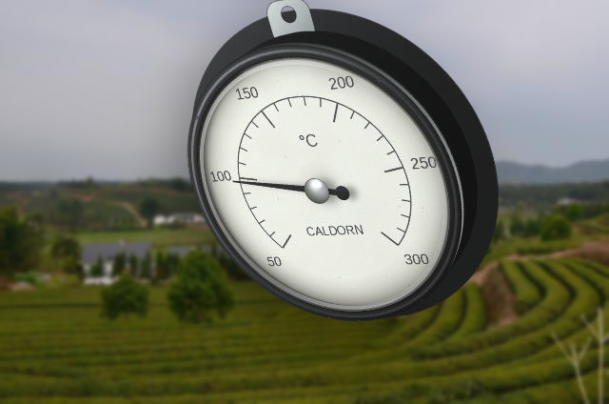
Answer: **100** °C
